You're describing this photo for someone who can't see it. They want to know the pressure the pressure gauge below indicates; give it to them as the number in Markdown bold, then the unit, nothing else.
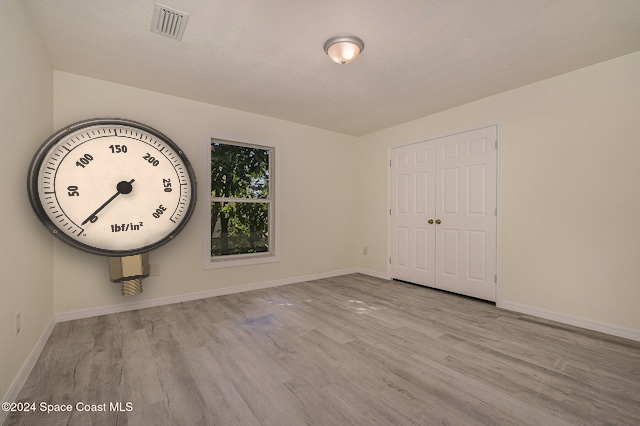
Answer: **5** psi
